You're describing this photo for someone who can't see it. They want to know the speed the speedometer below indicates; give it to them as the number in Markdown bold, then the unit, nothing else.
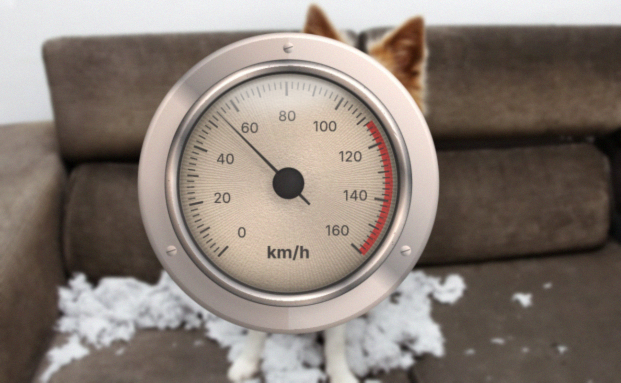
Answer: **54** km/h
